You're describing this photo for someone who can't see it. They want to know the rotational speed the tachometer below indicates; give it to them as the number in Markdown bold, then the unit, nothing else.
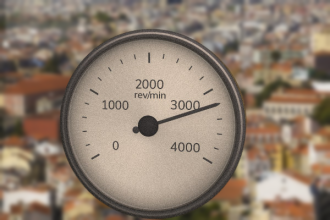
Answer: **3200** rpm
